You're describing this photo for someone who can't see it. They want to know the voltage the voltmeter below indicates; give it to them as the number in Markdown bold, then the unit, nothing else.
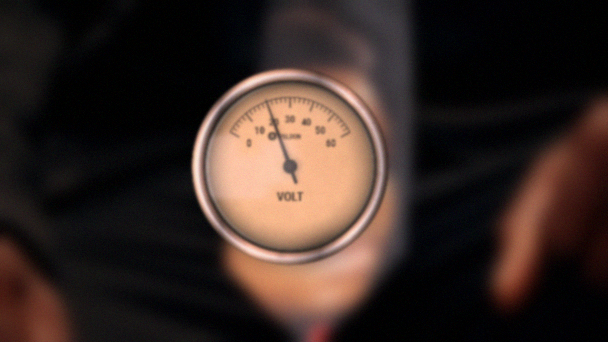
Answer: **20** V
